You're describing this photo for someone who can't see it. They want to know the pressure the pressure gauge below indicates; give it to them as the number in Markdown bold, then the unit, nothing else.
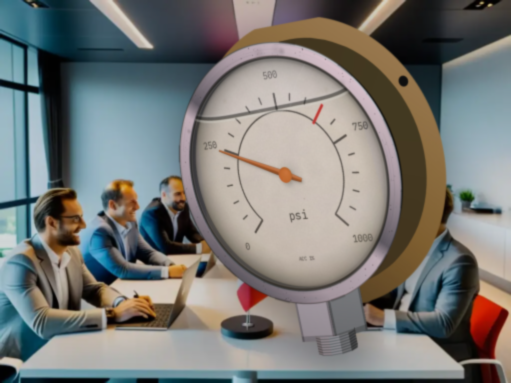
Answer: **250** psi
